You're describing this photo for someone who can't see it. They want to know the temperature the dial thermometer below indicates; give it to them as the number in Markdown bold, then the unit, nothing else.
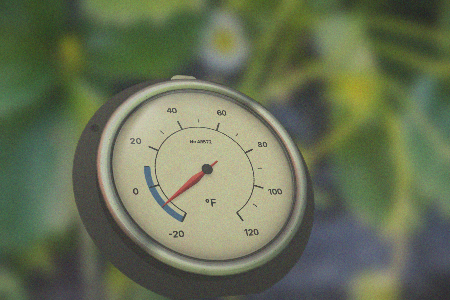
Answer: **-10** °F
